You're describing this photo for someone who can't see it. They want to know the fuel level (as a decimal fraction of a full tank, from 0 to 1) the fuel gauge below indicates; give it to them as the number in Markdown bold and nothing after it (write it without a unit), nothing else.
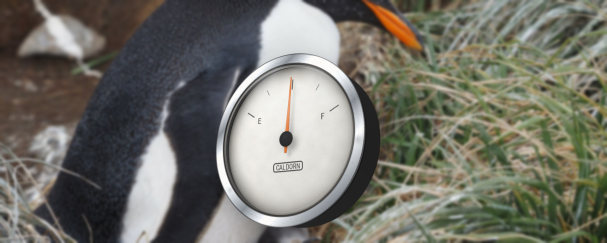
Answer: **0.5**
